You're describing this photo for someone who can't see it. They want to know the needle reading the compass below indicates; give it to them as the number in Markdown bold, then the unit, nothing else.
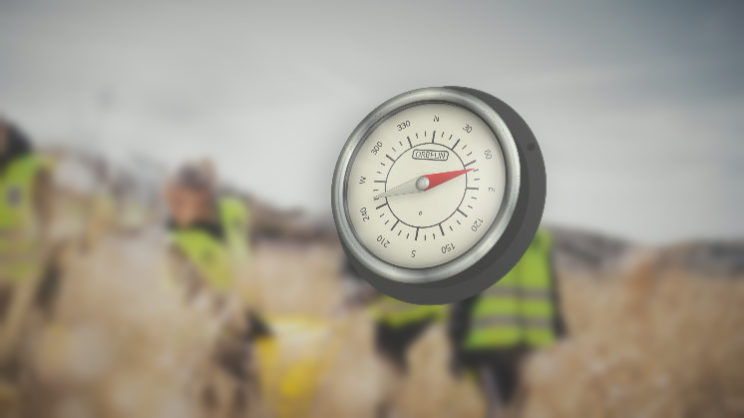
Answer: **70** °
